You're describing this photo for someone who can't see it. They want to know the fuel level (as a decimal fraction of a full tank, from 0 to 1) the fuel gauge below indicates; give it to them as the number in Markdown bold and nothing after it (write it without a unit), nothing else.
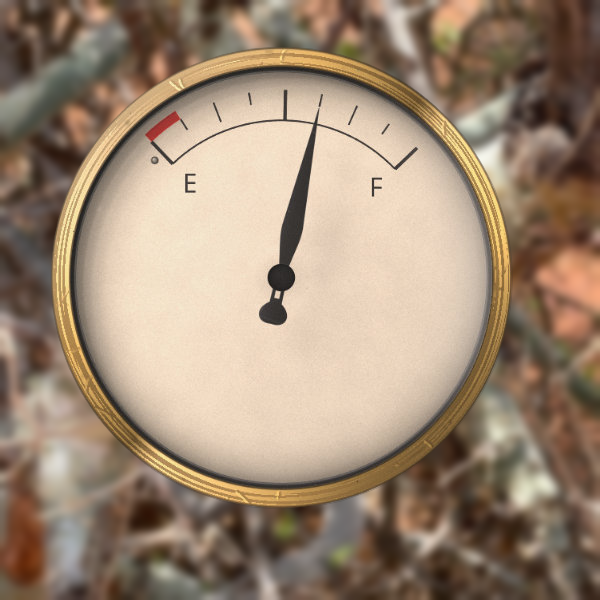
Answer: **0.625**
